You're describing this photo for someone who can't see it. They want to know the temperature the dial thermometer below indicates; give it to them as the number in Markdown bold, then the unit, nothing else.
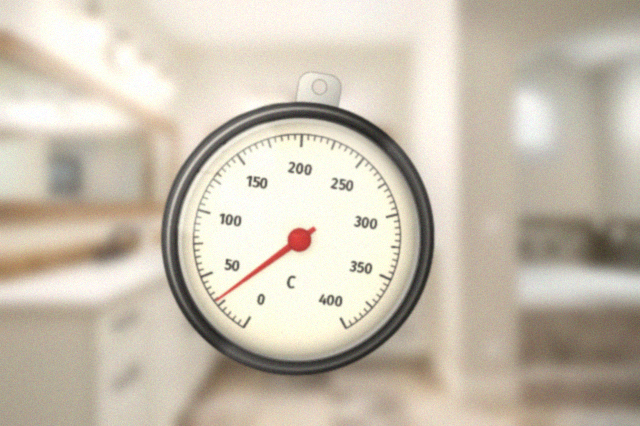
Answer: **30** °C
